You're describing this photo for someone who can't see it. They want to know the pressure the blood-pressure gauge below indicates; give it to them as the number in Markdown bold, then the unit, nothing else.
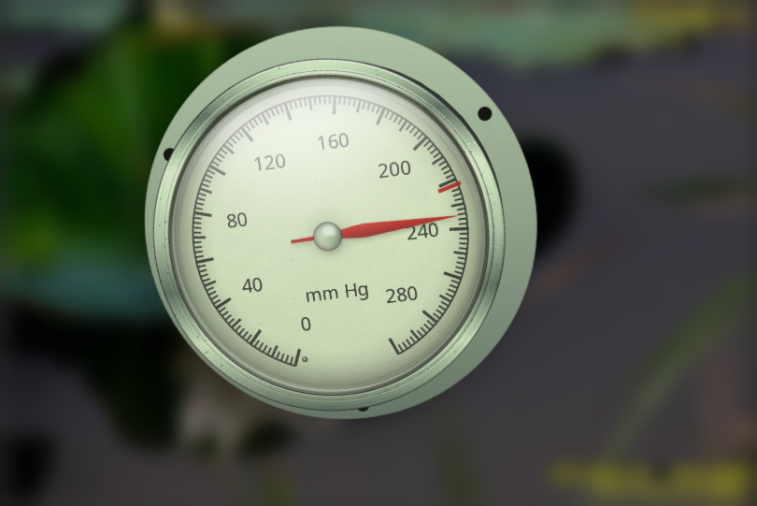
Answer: **234** mmHg
